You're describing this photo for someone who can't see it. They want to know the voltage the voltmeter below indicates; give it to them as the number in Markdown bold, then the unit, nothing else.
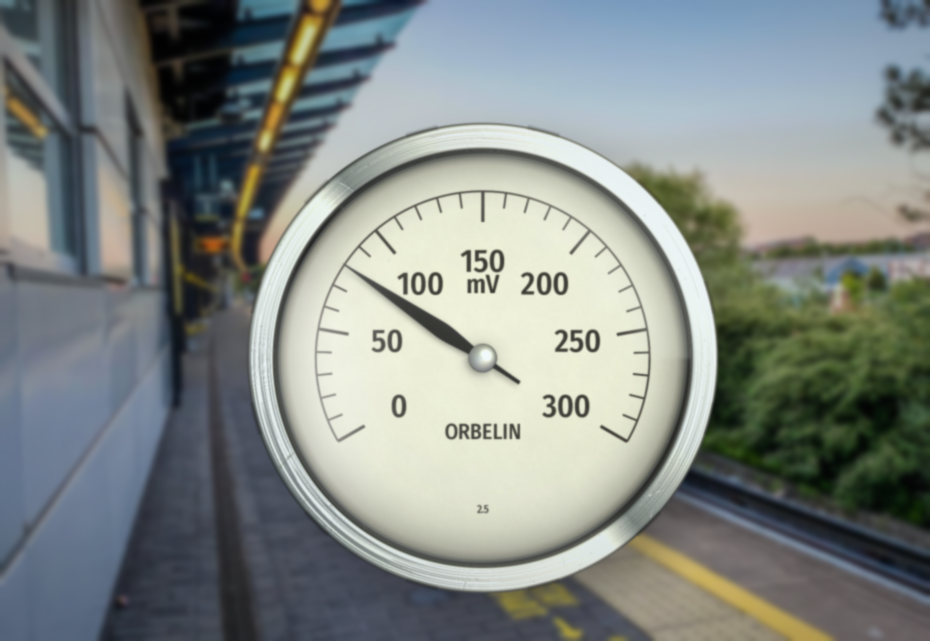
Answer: **80** mV
